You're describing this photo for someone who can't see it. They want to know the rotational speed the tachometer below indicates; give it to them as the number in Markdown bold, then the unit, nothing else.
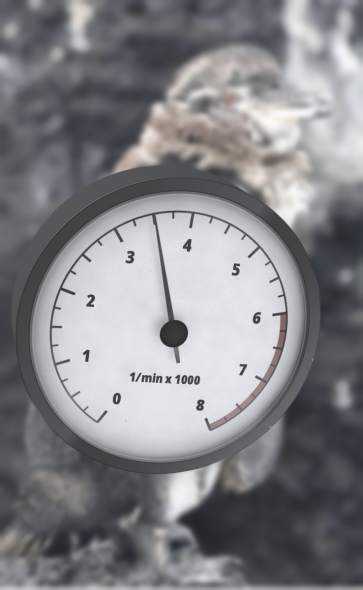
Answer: **3500** rpm
